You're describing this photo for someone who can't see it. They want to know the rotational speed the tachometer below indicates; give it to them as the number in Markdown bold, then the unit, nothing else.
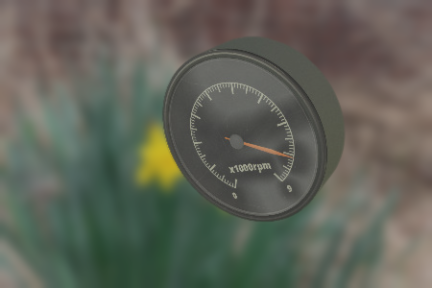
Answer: **8000** rpm
